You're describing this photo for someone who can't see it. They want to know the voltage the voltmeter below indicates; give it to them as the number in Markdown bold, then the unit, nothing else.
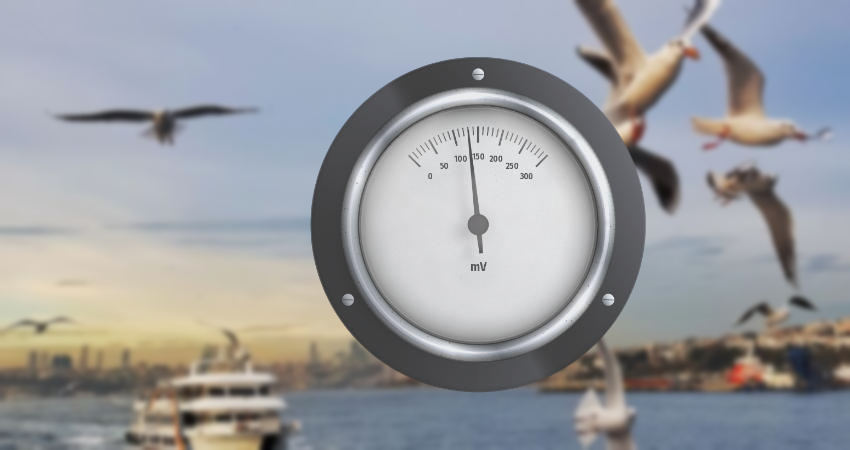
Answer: **130** mV
